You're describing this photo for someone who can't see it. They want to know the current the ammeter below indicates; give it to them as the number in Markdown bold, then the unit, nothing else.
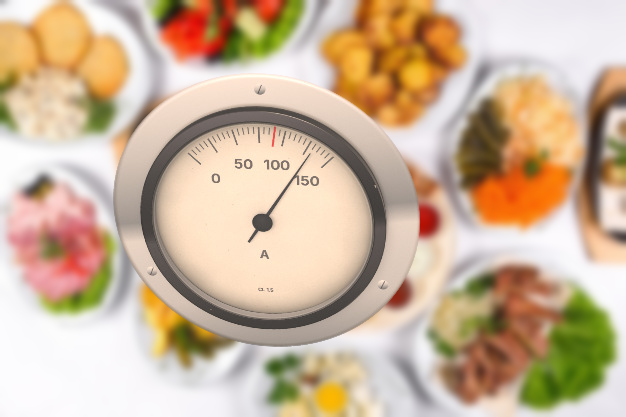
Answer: **130** A
